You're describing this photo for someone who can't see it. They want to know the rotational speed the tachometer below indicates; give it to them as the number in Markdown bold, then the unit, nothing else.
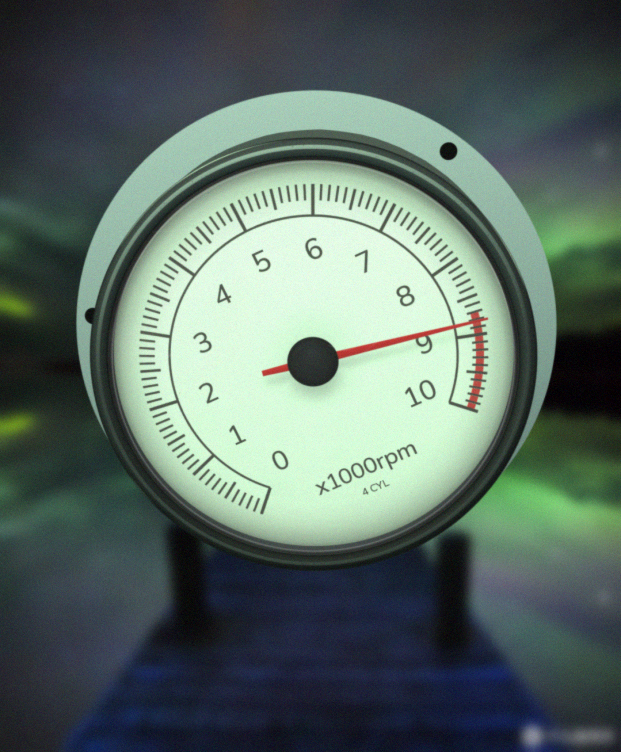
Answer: **8800** rpm
